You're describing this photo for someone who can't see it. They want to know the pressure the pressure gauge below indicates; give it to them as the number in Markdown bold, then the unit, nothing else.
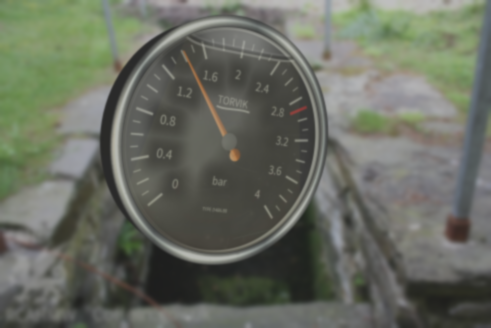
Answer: **1.4** bar
